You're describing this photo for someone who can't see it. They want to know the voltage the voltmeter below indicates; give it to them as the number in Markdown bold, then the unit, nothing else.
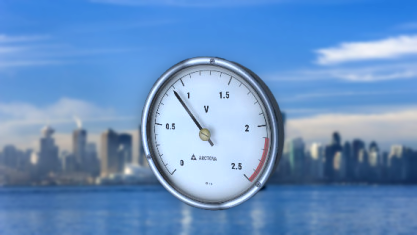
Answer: **0.9** V
